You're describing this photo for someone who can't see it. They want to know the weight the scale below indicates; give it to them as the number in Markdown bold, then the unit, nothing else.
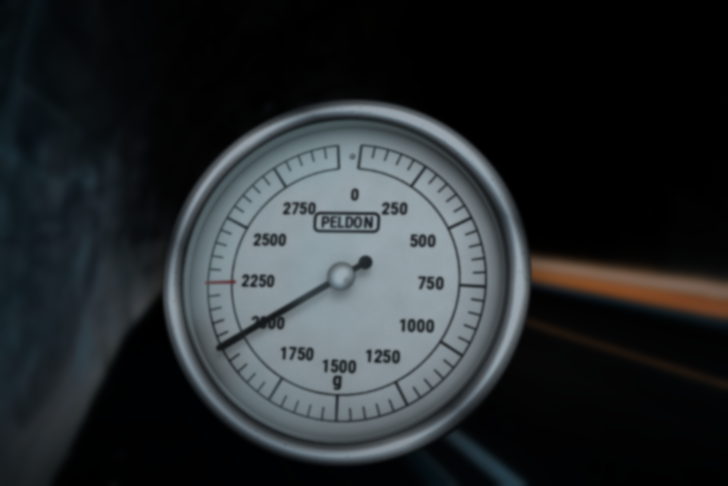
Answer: **2000** g
